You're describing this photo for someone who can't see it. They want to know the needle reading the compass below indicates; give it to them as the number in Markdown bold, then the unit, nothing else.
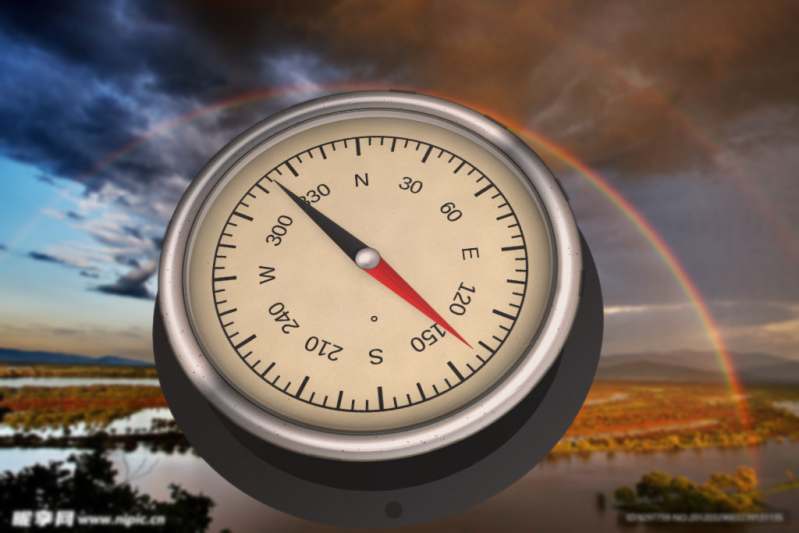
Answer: **140** °
